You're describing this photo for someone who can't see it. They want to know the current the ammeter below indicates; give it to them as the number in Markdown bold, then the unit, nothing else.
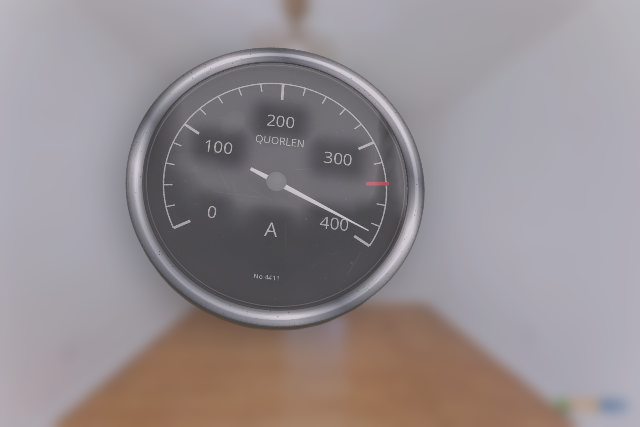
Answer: **390** A
